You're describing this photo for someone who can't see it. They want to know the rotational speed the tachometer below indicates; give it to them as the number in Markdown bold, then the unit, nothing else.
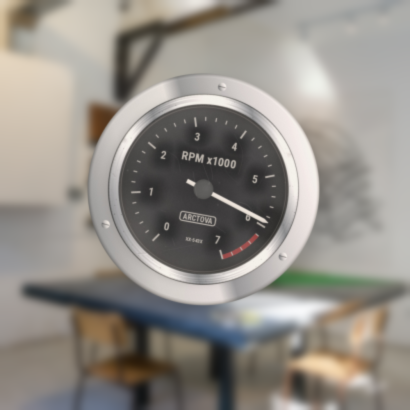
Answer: **5900** rpm
